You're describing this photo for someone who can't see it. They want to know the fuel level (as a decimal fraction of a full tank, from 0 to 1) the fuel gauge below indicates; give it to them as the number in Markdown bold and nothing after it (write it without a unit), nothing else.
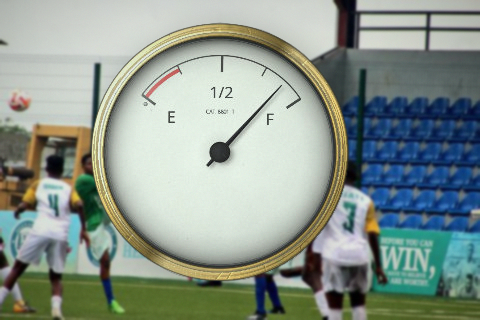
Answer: **0.875**
